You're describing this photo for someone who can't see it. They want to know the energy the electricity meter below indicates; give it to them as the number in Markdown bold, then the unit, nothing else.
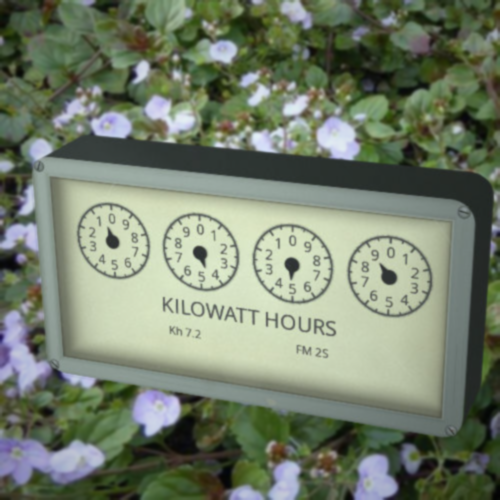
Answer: **449** kWh
